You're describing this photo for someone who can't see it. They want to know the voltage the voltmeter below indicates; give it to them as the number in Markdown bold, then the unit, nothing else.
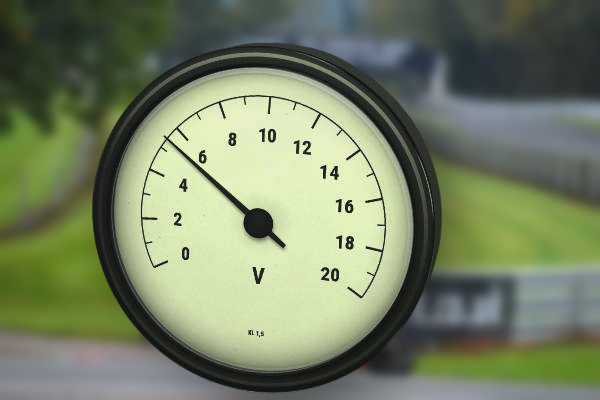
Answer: **5.5** V
